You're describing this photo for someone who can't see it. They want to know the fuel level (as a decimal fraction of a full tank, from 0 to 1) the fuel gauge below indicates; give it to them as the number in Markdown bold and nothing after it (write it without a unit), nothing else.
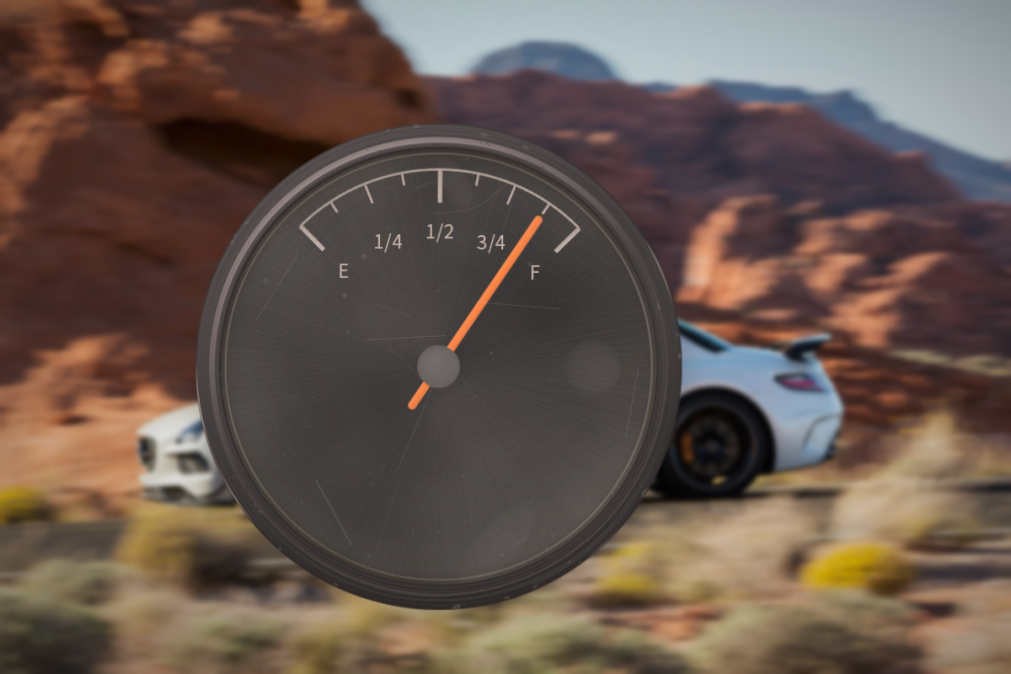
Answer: **0.875**
